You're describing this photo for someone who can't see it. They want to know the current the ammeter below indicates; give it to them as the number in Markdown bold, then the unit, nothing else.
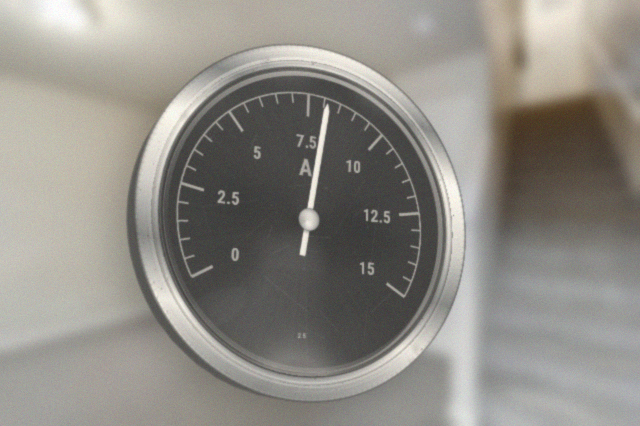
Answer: **8** A
